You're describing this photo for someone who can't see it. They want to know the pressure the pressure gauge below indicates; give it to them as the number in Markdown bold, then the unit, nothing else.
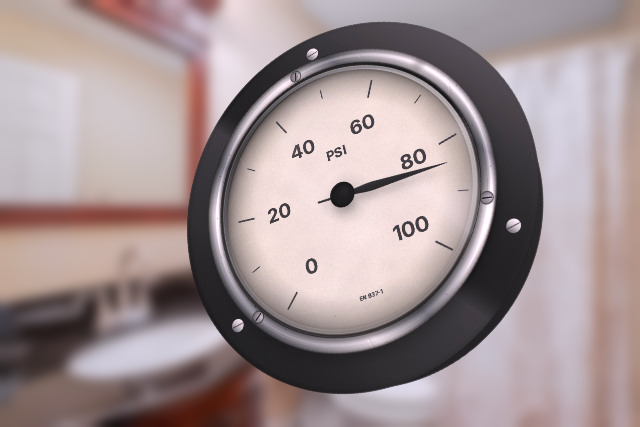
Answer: **85** psi
